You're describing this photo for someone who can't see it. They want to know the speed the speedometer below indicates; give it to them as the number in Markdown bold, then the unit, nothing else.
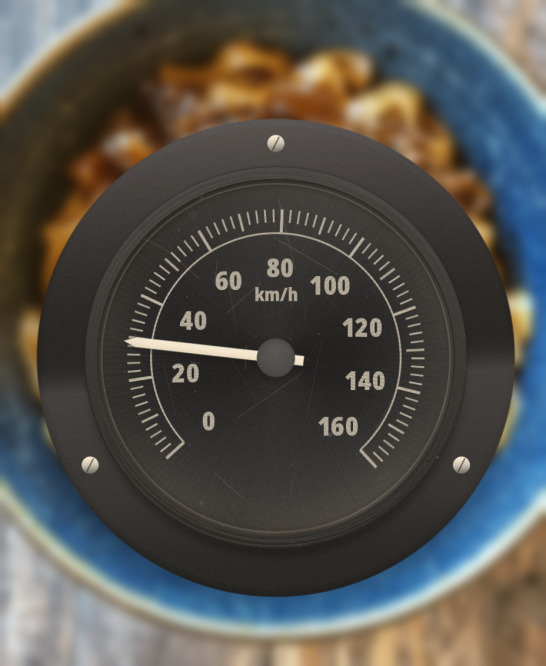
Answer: **29** km/h
